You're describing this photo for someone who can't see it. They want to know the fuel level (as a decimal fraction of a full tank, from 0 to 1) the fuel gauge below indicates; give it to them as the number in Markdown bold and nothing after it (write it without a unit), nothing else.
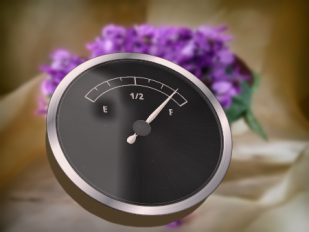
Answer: **0.875**
